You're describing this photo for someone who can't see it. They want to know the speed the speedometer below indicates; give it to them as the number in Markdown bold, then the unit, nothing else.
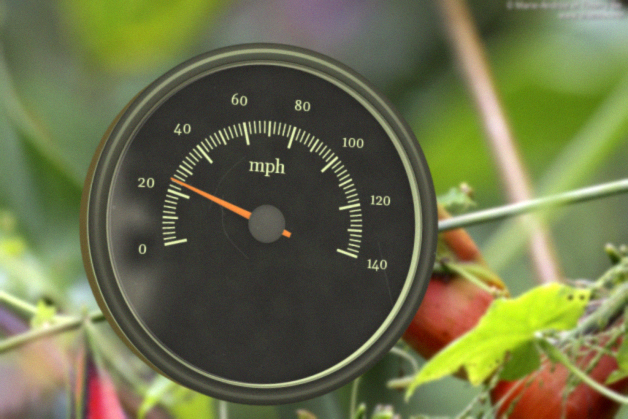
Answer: **24** mph
